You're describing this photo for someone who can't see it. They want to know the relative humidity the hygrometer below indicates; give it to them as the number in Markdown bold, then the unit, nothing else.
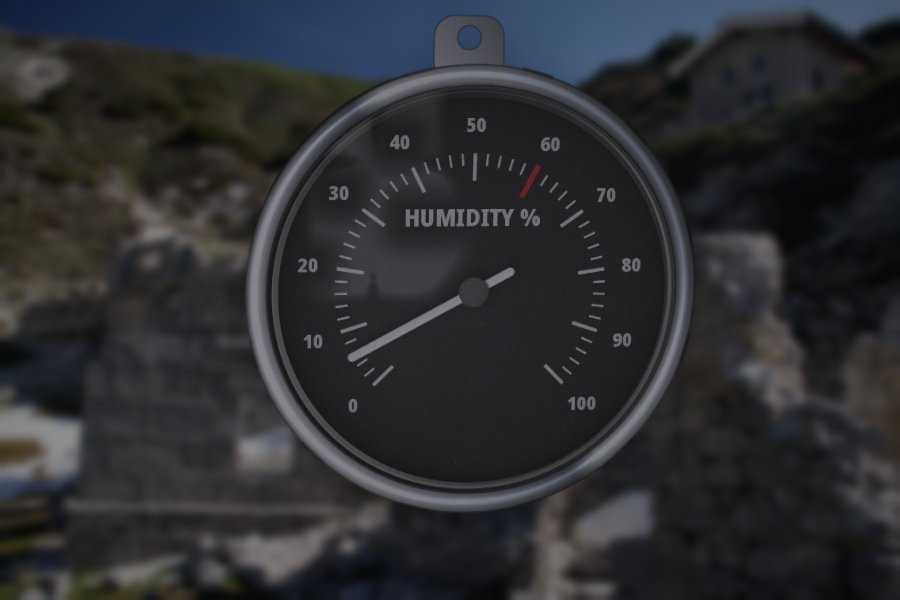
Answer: **6** %
